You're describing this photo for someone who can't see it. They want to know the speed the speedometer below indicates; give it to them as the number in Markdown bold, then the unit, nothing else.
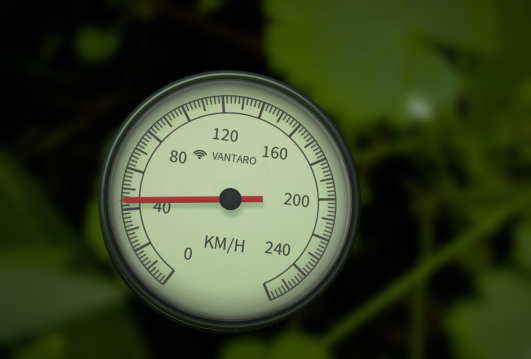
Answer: **44** km/h
